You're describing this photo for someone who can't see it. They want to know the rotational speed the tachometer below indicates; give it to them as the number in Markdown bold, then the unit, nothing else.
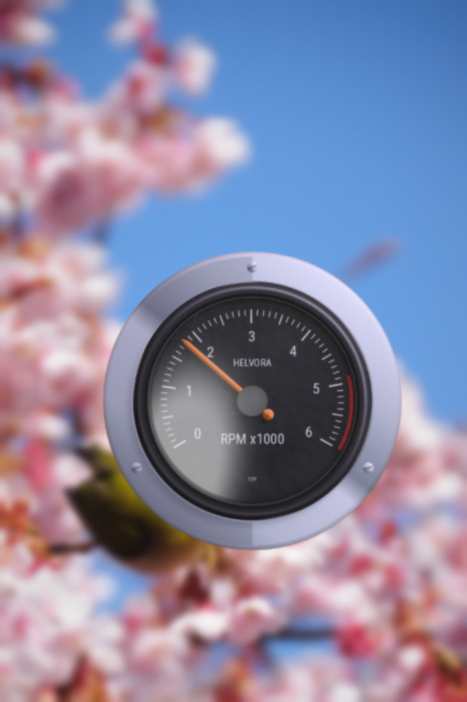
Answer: **1800** rpm
